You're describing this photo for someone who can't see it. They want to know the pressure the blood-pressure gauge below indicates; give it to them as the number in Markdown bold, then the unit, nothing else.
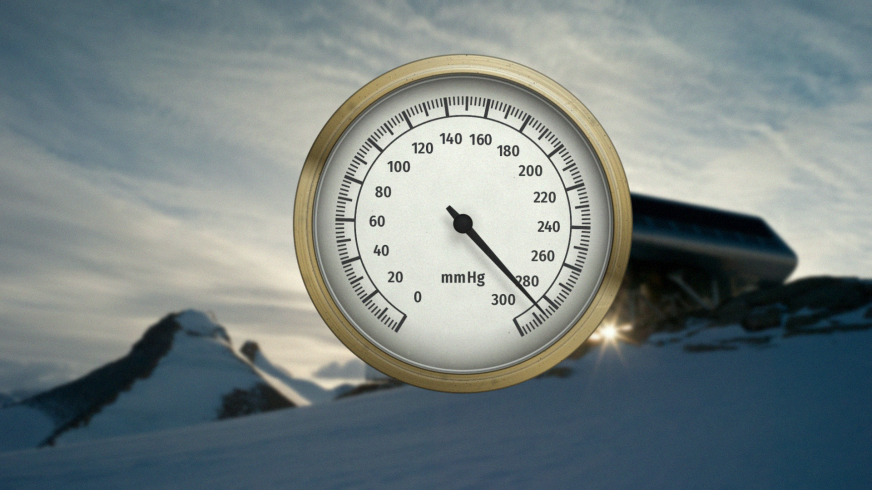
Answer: **286** mmHg
